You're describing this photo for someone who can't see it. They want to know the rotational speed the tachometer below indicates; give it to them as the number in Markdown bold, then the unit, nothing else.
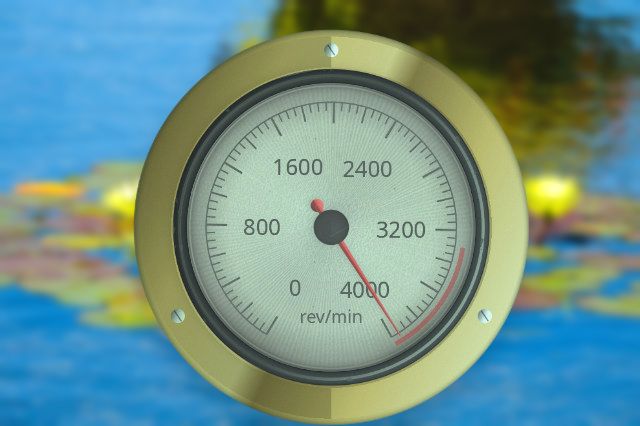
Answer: **3950** rpm
